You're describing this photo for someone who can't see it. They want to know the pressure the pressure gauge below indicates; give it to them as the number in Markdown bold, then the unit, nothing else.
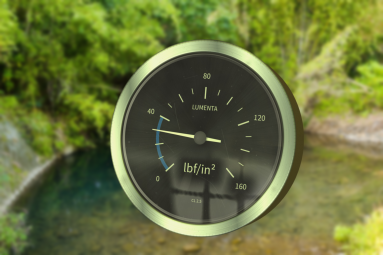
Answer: **30** psi
